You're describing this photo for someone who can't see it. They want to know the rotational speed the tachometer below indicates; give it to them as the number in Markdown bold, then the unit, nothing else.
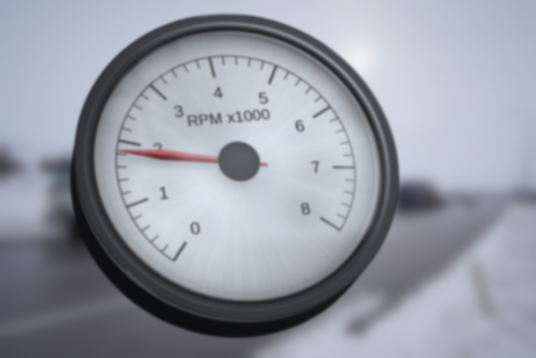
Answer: **1800** rpm
